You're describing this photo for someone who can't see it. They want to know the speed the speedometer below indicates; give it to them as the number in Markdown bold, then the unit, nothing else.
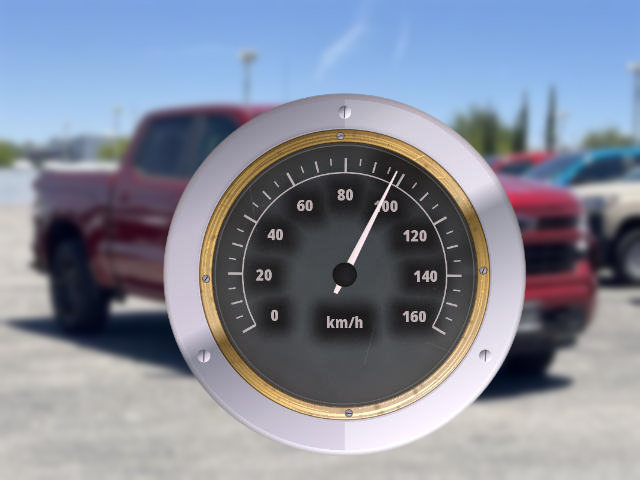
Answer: **97.5** km/h
